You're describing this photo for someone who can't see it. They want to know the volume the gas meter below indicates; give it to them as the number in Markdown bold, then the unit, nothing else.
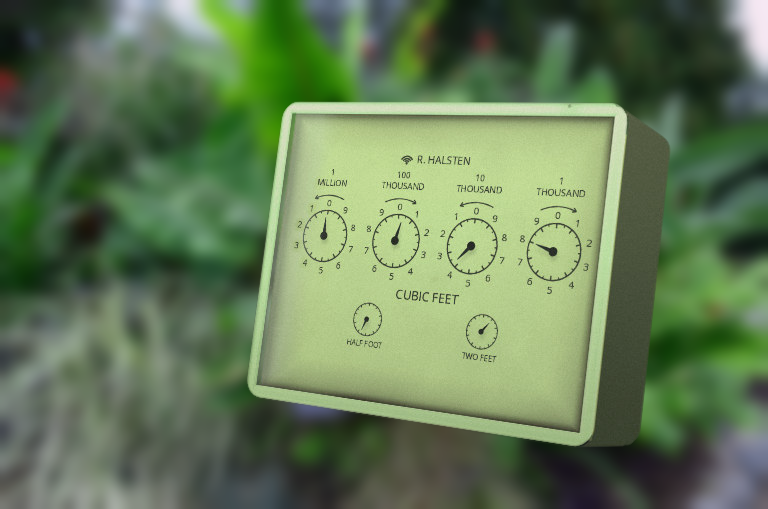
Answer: **3800** ft³
